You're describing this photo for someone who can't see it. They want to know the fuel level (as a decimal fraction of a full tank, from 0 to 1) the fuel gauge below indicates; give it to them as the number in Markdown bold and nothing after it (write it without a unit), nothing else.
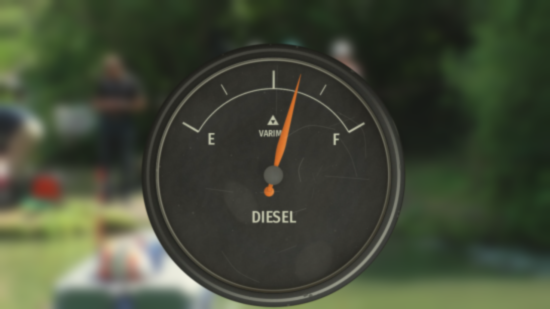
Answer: **0.625**
